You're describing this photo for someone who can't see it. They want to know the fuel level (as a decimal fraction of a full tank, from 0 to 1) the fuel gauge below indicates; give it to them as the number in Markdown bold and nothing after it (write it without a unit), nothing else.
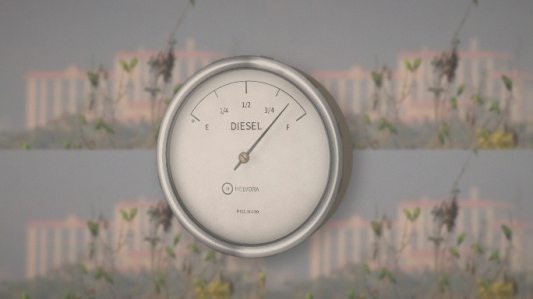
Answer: **0.875**
